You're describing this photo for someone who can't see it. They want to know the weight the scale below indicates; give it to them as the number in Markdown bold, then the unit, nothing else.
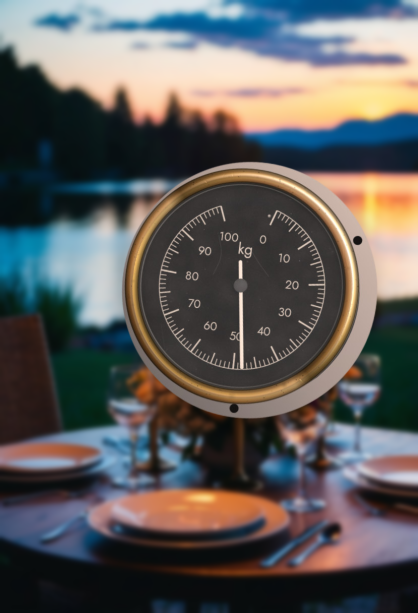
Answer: **48** kg
